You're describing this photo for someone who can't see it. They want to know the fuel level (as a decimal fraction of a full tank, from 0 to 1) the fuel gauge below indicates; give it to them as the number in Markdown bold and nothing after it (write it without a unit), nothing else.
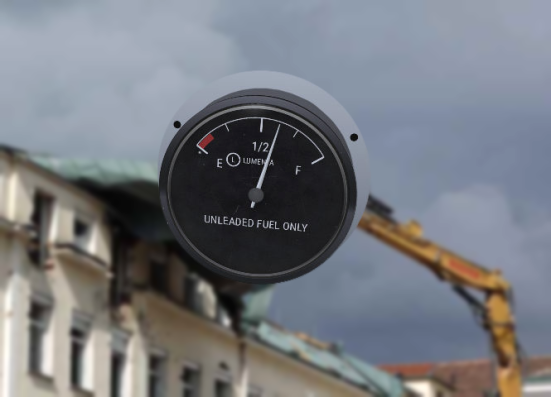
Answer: **0.625**
